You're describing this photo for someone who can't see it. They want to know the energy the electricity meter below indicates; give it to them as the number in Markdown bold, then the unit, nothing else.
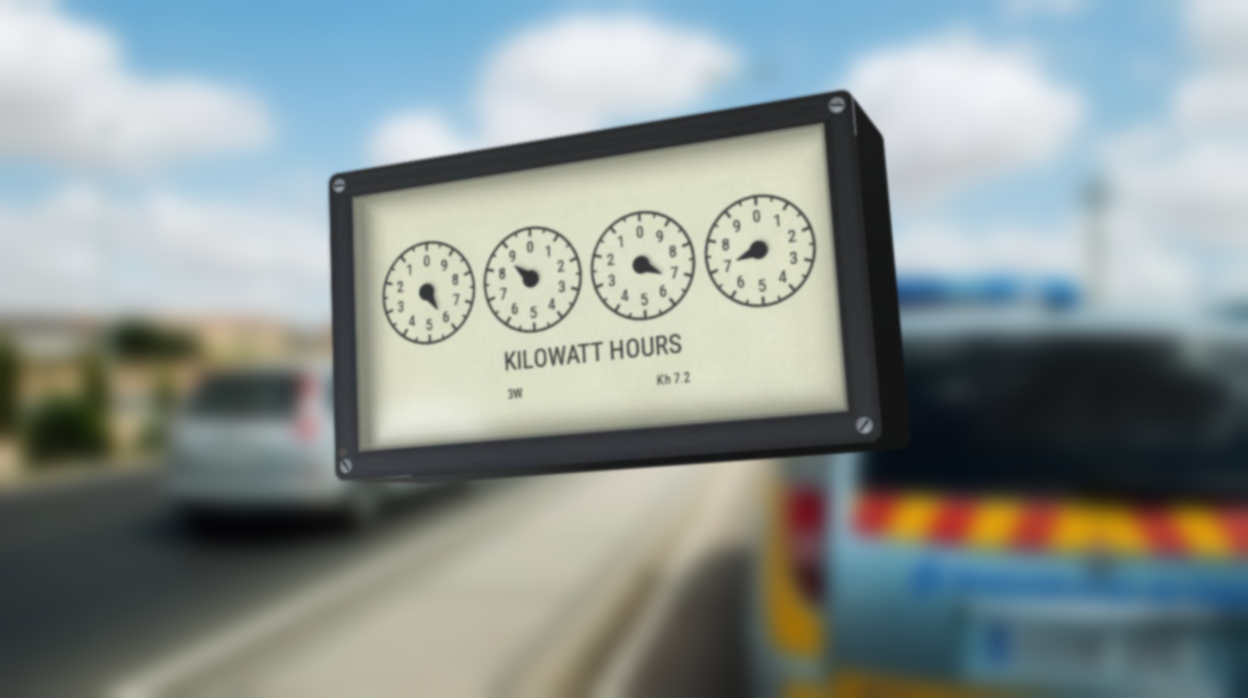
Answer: **5867** kWh
